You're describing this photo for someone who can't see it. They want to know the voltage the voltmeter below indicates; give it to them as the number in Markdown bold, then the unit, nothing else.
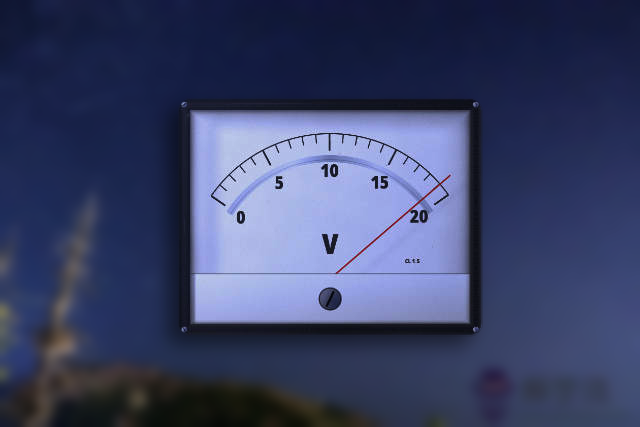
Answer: **19** V
